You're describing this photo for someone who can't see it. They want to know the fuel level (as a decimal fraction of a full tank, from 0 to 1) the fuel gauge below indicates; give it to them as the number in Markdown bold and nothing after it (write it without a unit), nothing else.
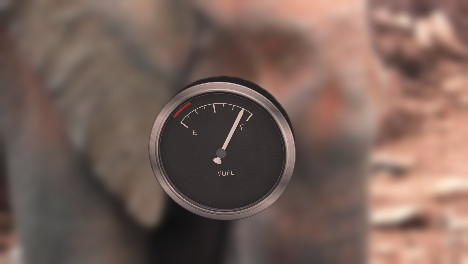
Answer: **0.875**
